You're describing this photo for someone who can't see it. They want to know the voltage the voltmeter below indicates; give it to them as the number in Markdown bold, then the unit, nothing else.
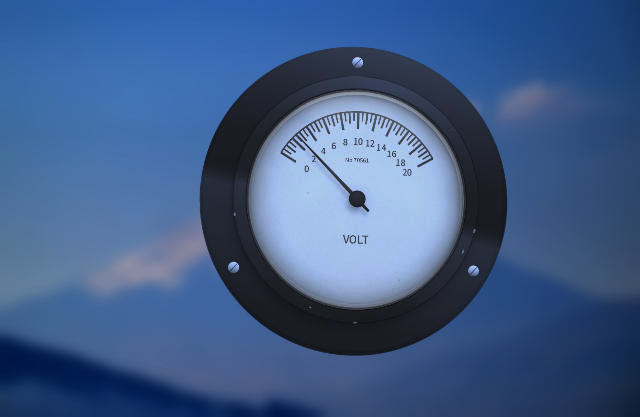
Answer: **2.5** V
